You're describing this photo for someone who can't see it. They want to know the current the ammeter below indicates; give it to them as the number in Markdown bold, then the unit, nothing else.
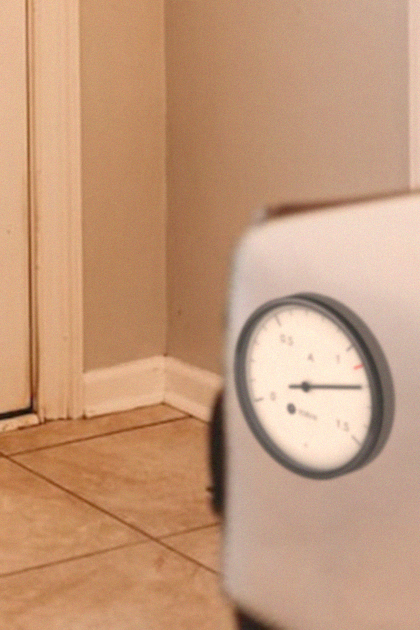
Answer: **1.2** A
